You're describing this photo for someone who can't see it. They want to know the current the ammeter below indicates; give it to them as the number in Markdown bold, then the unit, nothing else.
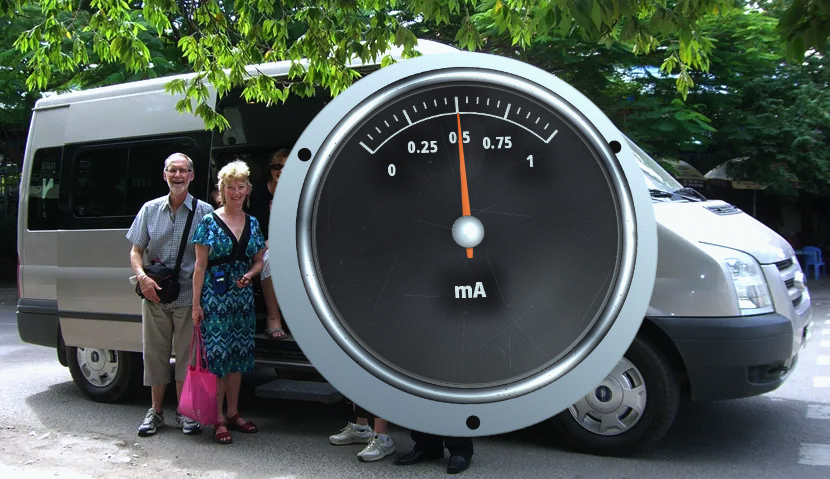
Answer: **0.5** mA
